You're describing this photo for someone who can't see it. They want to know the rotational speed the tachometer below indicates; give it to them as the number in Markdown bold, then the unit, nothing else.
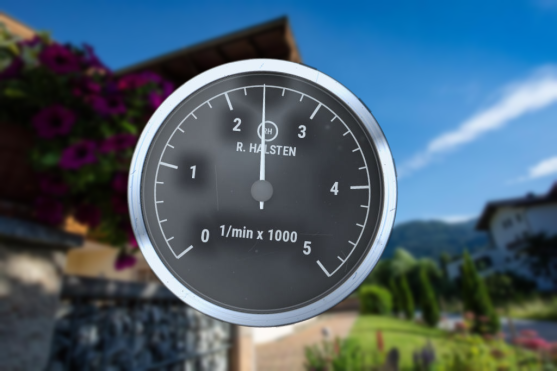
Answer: **2400** rpm
